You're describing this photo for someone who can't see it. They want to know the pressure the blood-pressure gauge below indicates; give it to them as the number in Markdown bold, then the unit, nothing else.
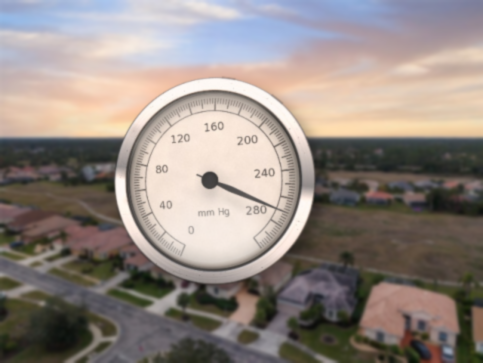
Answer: **270** mmHg
